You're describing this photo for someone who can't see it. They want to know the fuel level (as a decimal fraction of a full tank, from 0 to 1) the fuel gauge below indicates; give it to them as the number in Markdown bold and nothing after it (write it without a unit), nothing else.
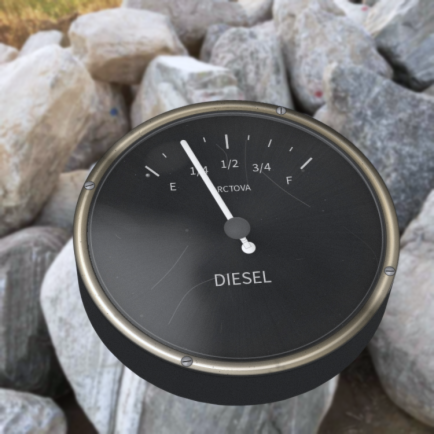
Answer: **0.25**
